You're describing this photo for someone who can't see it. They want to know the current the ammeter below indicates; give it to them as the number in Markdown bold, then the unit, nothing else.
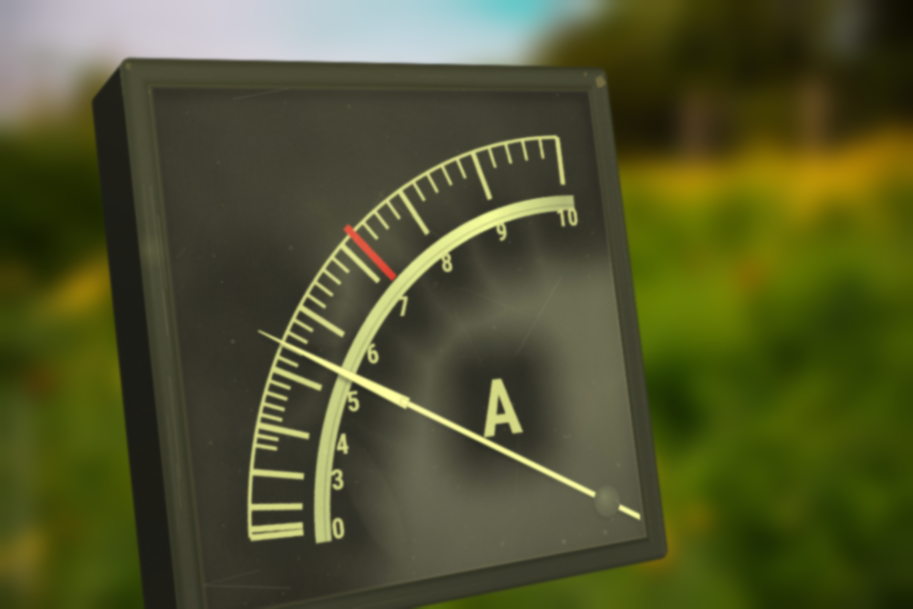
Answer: **5.4** A
